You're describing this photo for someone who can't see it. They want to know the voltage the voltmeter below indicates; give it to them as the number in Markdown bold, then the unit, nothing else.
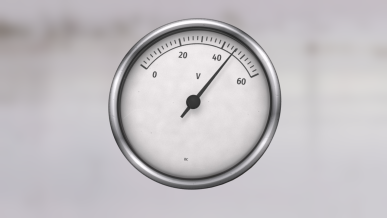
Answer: **46** V
